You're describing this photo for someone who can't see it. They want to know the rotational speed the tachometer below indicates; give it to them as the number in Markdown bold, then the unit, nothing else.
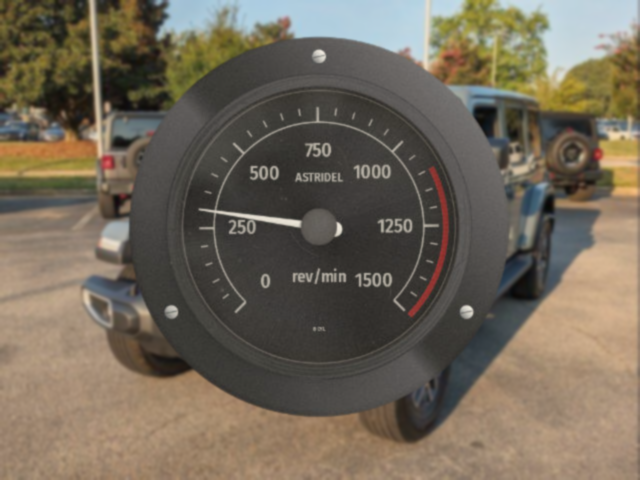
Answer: **300** rpm
